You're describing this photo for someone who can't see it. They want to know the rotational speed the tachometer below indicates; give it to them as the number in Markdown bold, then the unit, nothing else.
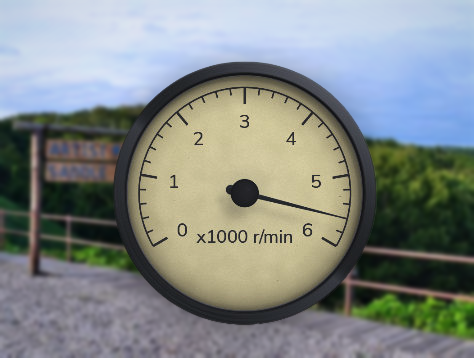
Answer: **5600** rpm
